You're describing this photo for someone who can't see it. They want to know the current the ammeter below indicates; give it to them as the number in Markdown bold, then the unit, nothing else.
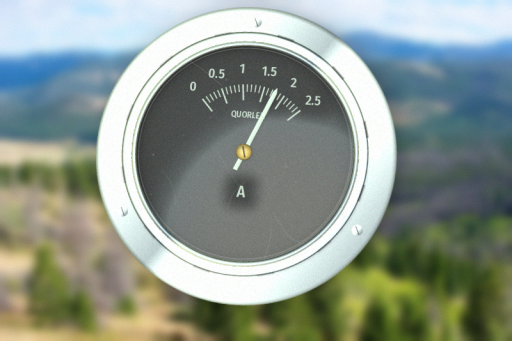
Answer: **1.8** A
